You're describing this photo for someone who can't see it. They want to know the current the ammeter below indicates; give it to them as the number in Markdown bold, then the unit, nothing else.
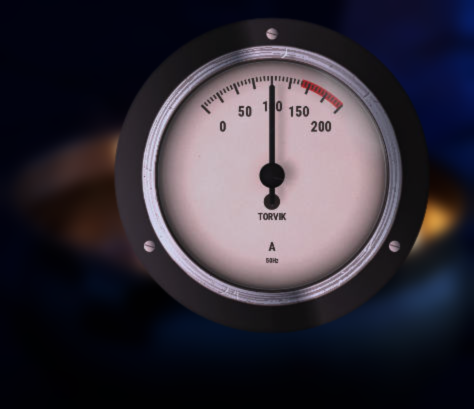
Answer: **100** A
